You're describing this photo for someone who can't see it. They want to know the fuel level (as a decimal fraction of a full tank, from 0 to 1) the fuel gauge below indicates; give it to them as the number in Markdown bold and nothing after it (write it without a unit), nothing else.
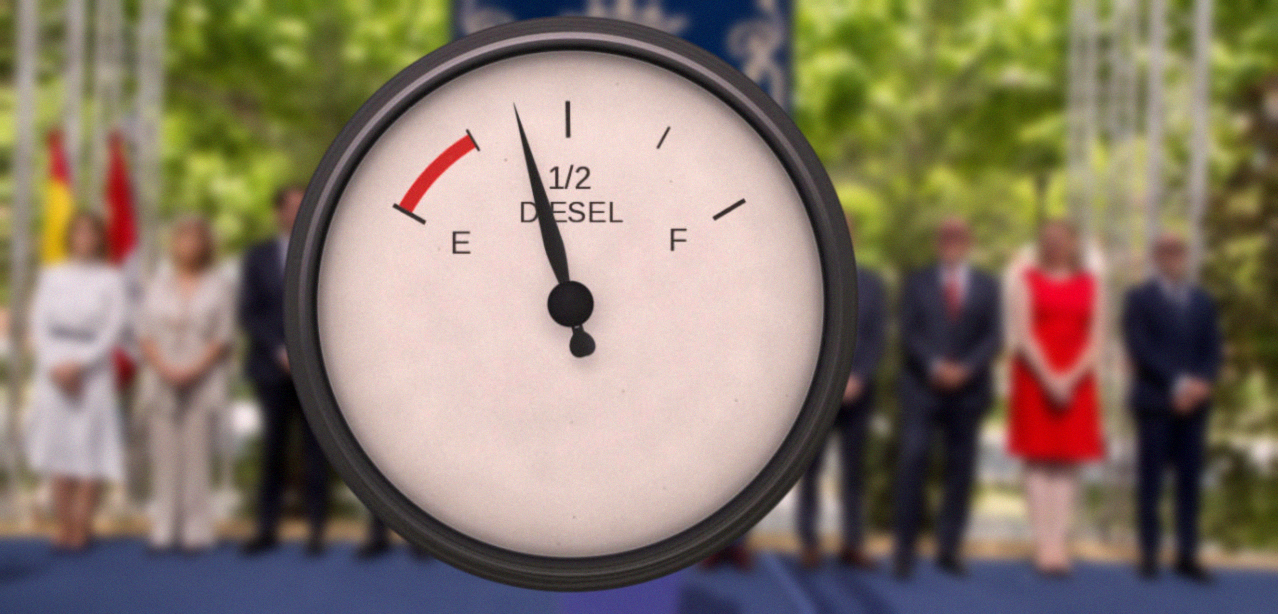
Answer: **0.375**
